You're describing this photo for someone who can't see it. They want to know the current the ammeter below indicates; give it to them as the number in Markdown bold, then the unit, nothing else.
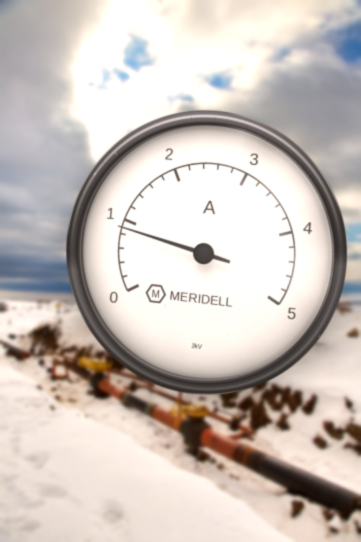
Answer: **0.9** A
